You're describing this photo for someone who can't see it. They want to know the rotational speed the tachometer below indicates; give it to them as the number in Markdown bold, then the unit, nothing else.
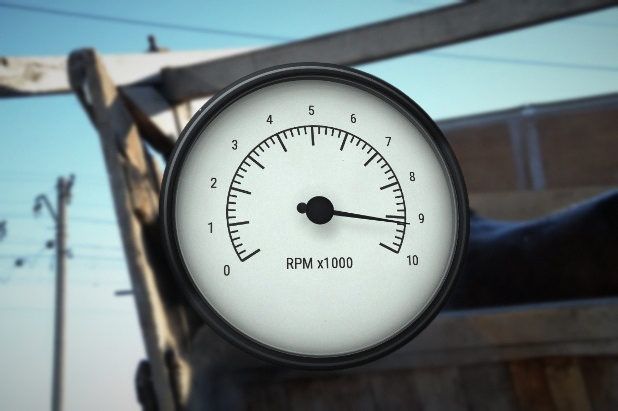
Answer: **9200** rpm
